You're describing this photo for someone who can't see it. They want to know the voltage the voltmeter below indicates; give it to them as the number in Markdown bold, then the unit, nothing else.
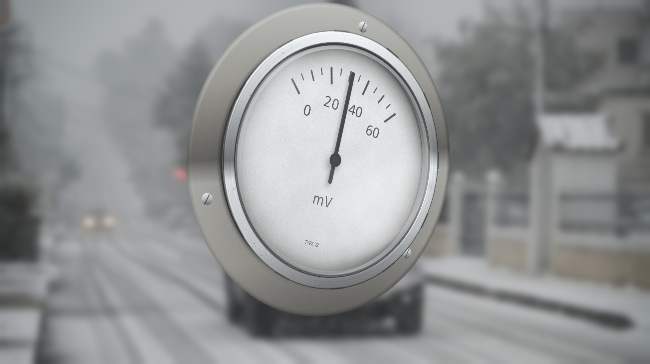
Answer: **30** mV
